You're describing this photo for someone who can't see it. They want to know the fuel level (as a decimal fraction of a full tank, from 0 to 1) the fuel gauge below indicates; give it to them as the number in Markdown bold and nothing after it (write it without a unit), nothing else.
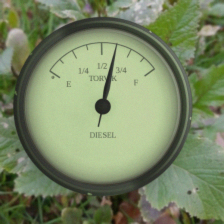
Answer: **0.625**
